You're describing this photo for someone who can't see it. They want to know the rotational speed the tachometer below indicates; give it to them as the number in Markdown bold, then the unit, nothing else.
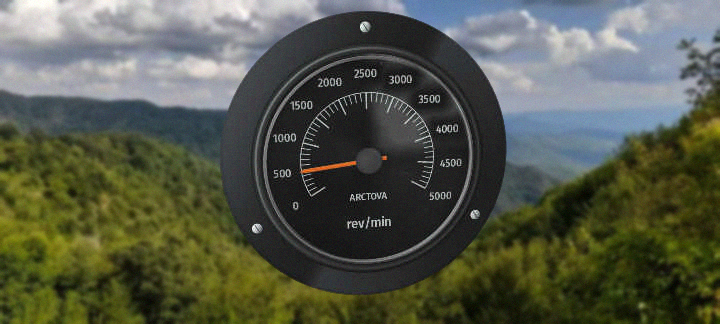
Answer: **500** rpm
